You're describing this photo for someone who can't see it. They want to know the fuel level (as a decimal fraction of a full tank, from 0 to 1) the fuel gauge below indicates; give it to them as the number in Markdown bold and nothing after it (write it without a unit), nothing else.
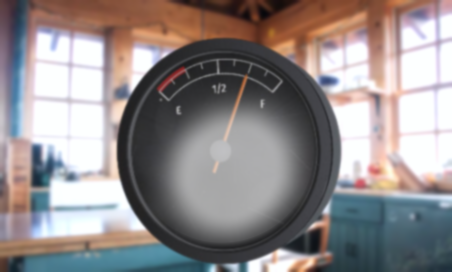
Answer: **0.75**
